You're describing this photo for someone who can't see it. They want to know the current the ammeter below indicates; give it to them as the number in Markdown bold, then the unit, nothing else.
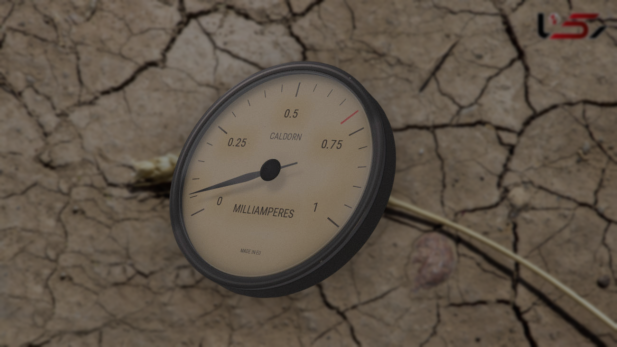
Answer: **0.05** mA
